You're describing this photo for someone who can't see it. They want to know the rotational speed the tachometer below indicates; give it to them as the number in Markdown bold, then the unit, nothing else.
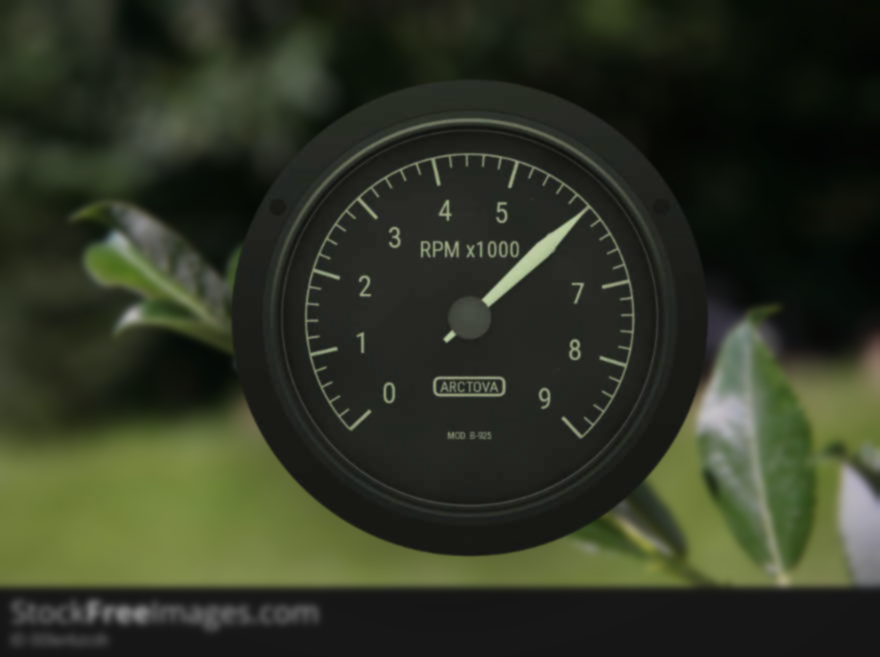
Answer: **6000** rpm
